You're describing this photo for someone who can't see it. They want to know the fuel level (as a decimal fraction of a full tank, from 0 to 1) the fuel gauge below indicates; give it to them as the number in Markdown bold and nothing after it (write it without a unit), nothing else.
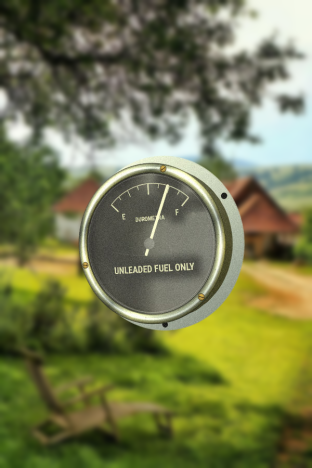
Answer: **0.75**
